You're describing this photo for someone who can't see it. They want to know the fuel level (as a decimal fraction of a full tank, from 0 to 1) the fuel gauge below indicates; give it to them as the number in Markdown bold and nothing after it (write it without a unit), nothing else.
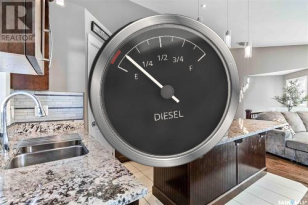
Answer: **0.125**
